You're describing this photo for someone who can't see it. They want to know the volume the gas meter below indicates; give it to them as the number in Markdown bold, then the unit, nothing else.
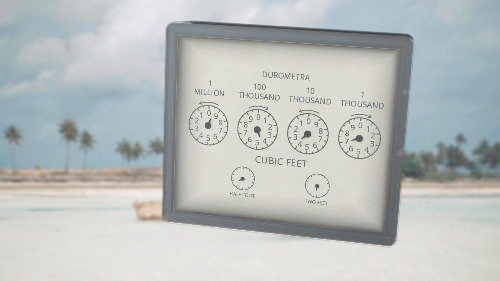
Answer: **943700** ft³
